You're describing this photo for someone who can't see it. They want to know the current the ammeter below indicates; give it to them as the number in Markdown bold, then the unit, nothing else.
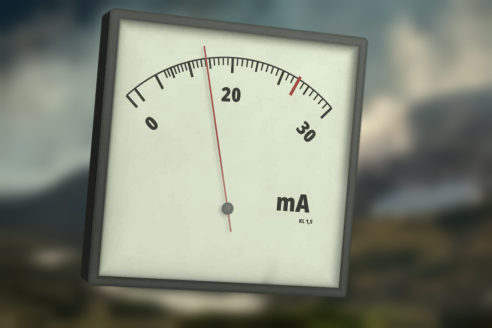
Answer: **17** mA
